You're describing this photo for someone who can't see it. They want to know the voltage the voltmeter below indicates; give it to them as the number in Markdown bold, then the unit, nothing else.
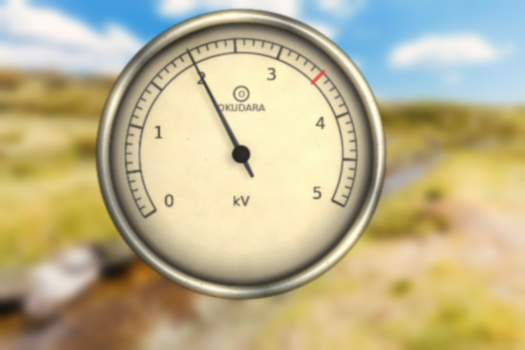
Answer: **2** kV
